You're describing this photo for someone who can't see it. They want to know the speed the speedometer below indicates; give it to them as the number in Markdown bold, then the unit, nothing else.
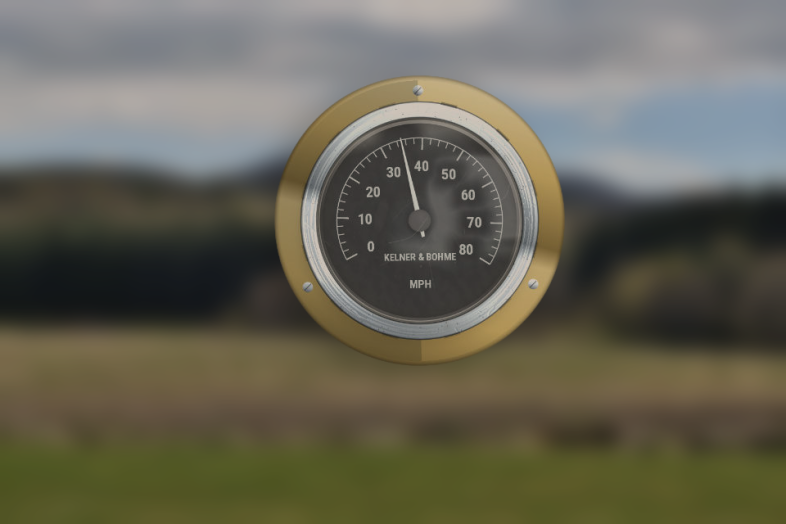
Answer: **35** mph
